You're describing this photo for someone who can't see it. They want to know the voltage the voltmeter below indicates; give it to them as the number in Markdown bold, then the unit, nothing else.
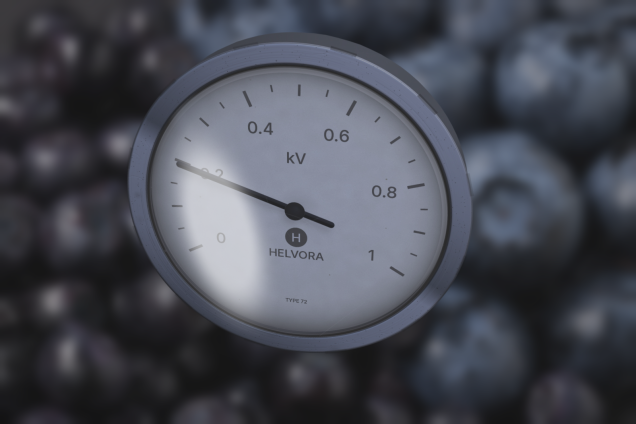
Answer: **0.2** kV
